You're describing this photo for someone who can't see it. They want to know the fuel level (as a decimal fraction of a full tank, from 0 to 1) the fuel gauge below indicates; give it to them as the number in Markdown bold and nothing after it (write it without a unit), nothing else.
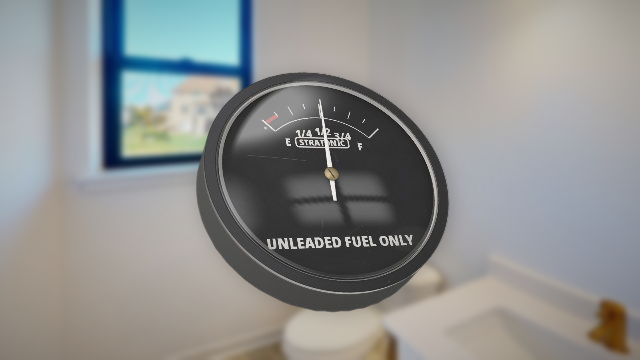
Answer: **0.5**
